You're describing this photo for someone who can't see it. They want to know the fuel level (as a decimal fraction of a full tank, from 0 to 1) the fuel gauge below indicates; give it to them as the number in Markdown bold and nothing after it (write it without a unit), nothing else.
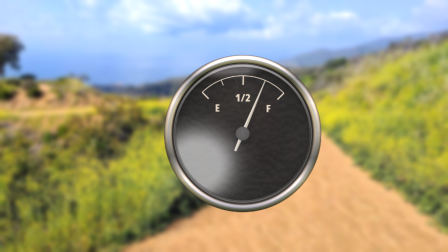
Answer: **0.75**
